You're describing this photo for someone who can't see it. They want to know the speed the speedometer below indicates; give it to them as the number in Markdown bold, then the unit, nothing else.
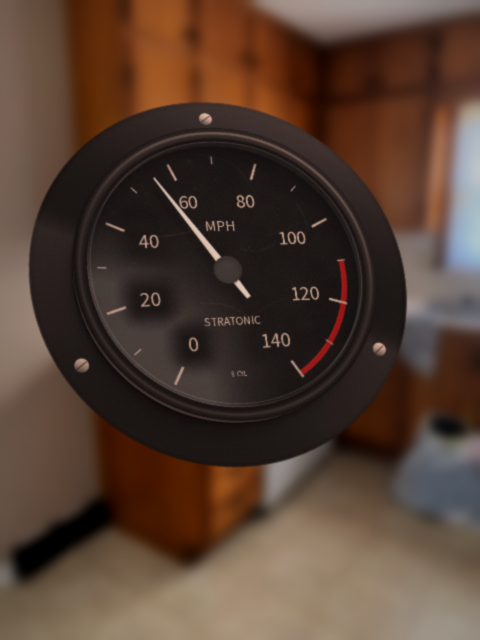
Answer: **55** mph
